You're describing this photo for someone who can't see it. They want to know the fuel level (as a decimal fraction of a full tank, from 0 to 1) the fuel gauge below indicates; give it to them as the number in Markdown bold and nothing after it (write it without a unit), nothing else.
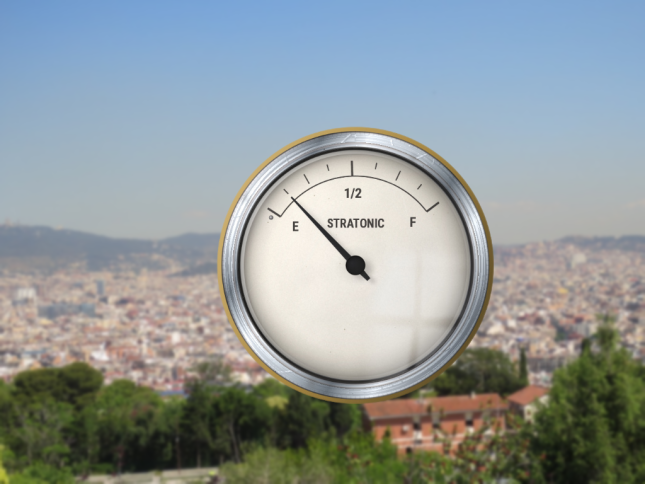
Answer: **0.125**
